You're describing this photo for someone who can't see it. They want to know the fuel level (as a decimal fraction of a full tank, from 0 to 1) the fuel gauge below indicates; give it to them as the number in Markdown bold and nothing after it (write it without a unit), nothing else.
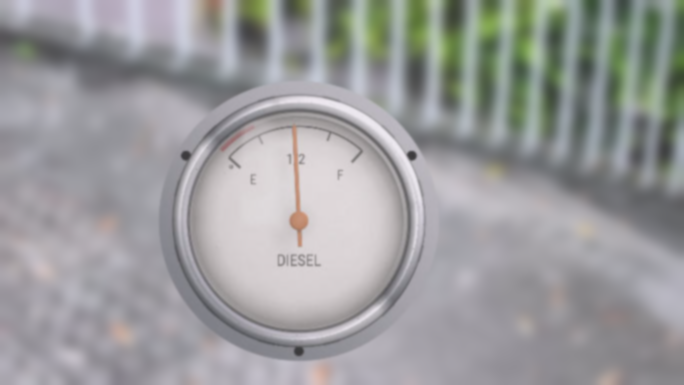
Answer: **0.5**
